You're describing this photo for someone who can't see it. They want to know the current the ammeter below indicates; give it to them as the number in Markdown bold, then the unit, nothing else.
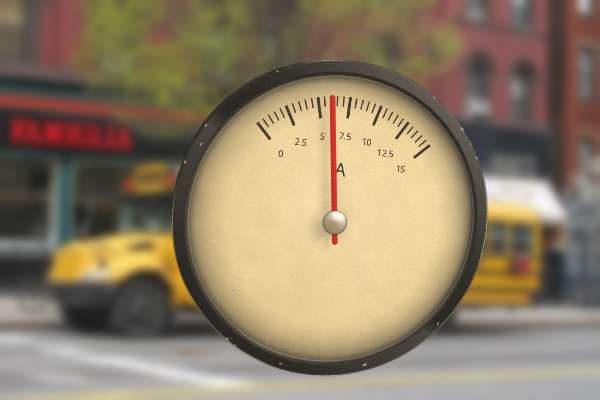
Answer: **6** A
